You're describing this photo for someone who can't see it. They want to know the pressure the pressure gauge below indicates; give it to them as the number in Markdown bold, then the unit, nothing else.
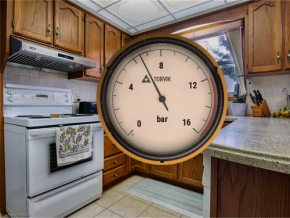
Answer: **6.5** bar
